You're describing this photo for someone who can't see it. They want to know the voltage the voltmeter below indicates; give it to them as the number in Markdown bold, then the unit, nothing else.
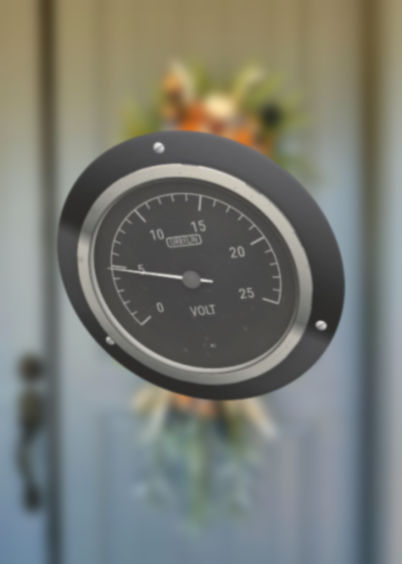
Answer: **5** V
